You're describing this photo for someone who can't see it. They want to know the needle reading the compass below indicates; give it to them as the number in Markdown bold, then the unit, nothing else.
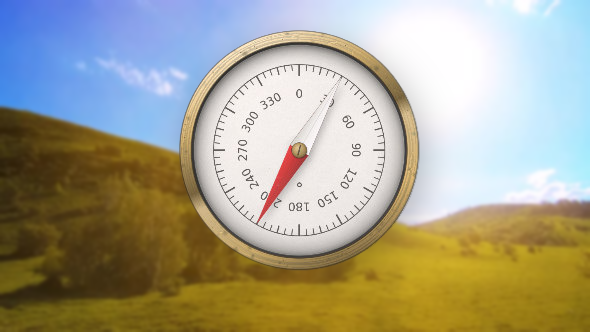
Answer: **210** °
